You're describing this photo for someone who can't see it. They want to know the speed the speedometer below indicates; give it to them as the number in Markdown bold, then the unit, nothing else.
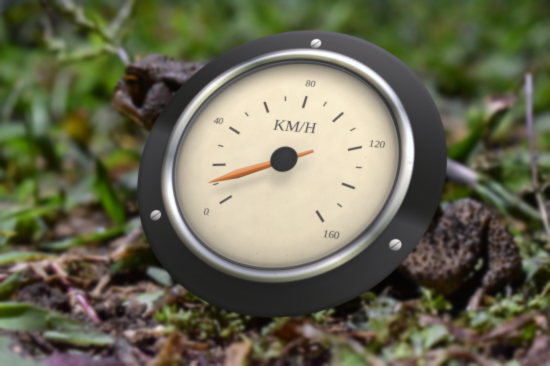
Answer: **10** km/h
